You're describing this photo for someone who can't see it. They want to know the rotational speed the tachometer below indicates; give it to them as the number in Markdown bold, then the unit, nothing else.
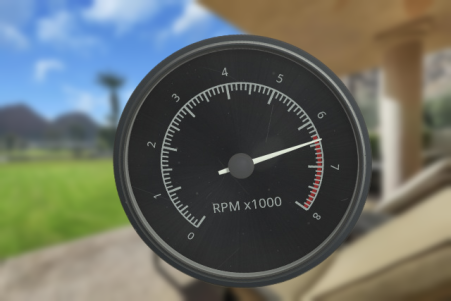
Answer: **6400** rpm
